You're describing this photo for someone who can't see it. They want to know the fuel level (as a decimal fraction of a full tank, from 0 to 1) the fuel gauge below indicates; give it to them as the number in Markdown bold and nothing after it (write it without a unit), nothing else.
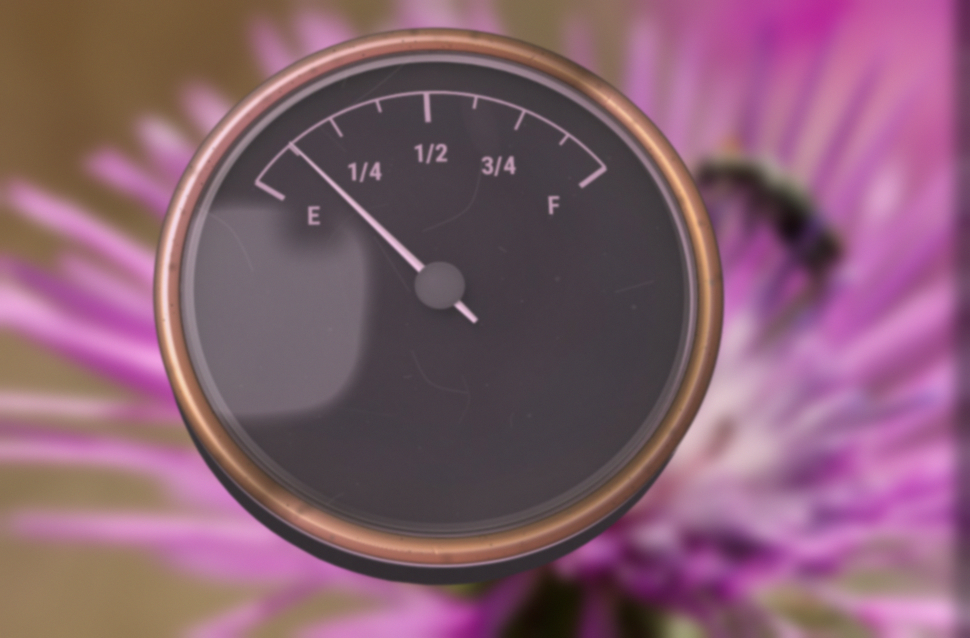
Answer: **0.125**
